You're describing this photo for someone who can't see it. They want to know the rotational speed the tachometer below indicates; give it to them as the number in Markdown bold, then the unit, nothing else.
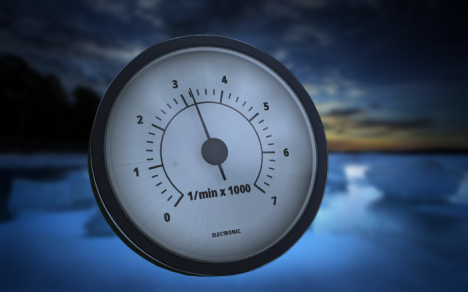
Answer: **3200** rpm
